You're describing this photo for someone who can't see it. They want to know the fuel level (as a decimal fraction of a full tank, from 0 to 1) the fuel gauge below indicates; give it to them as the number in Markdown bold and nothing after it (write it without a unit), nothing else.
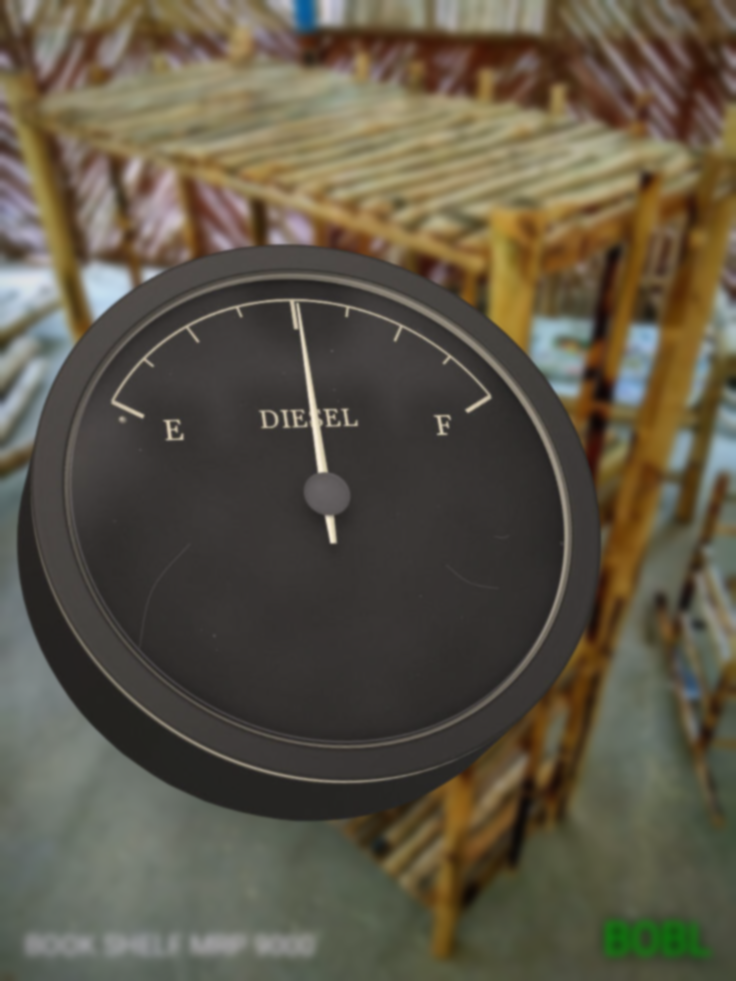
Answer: **0.5**
